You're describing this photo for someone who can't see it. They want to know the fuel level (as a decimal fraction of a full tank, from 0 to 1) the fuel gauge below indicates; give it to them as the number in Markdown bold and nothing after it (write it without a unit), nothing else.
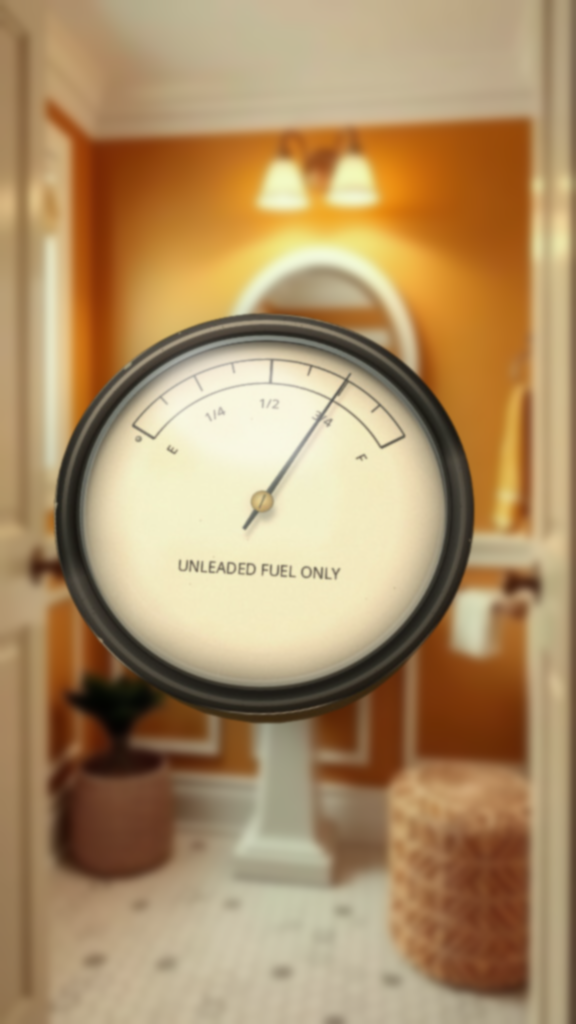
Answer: **0.75**
